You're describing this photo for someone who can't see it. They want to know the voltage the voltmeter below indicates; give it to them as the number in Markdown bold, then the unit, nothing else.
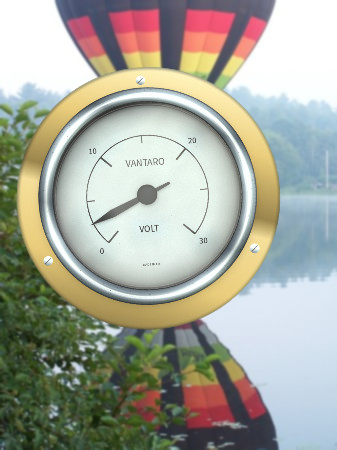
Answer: **2.5** V
